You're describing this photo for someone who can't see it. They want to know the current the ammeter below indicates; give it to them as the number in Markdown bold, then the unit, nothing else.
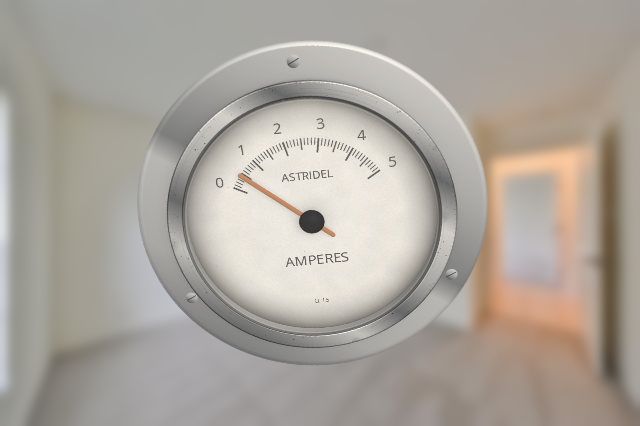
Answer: **0.5** A
